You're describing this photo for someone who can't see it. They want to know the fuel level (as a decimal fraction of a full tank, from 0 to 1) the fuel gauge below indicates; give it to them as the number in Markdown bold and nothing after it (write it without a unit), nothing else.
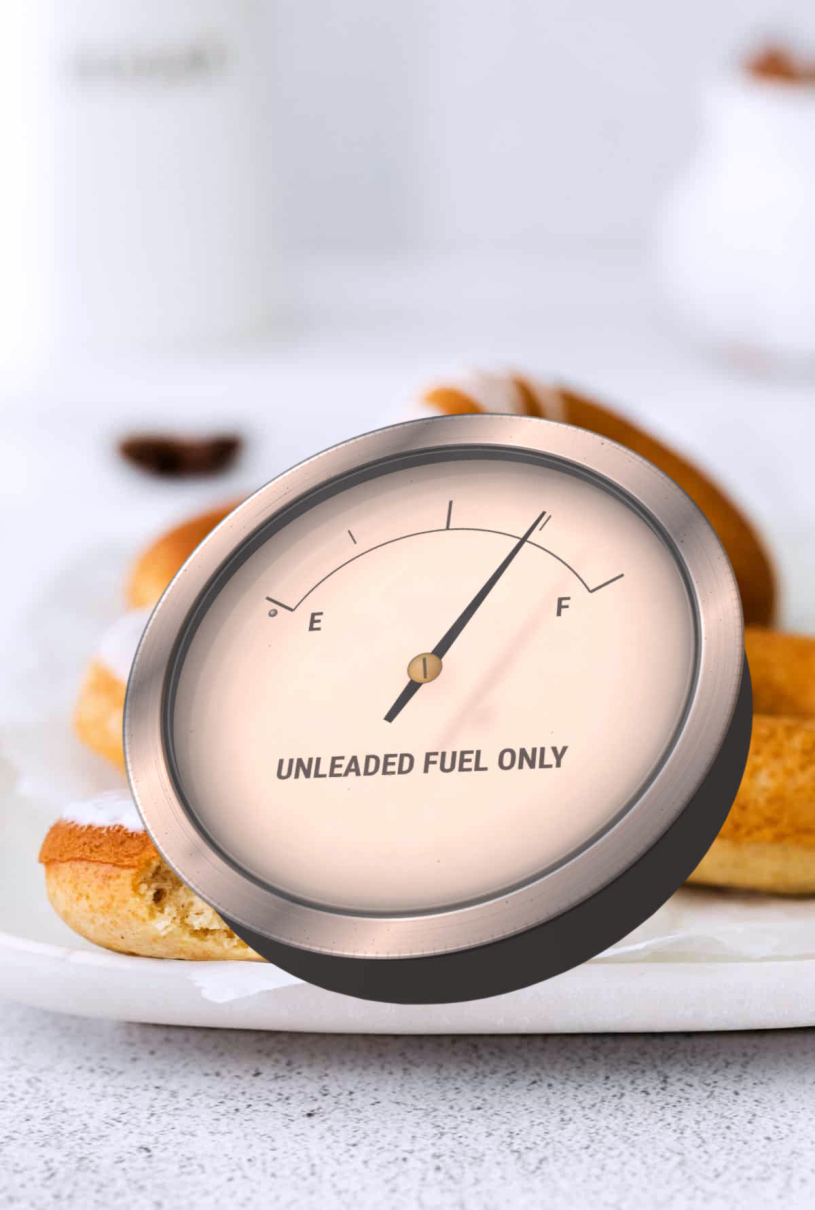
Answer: **0.75**
